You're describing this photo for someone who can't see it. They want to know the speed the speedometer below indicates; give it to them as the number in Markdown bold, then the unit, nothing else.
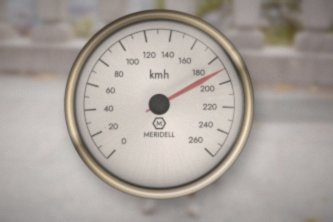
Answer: **190** km/h
